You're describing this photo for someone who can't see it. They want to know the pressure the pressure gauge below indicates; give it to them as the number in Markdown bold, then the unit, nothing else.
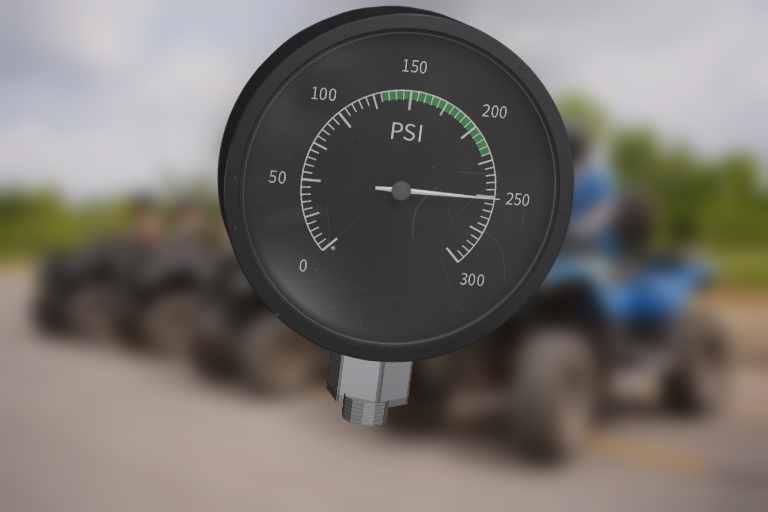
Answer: **250** psi
